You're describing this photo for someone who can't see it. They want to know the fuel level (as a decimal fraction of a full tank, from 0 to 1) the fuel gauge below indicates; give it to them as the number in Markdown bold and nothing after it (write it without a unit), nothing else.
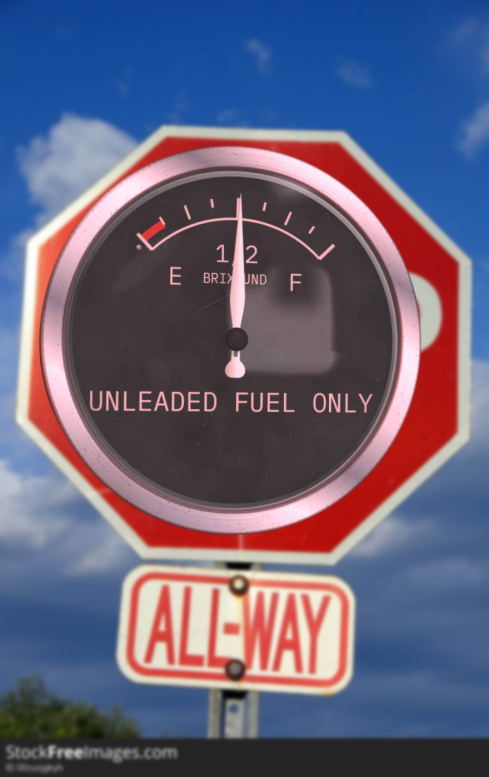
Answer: **0.5**
